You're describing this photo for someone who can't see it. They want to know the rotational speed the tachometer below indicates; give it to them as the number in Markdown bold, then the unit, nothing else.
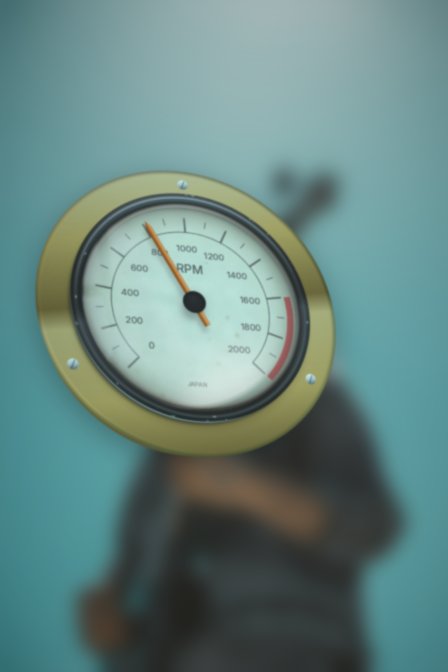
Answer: **800** rpm
